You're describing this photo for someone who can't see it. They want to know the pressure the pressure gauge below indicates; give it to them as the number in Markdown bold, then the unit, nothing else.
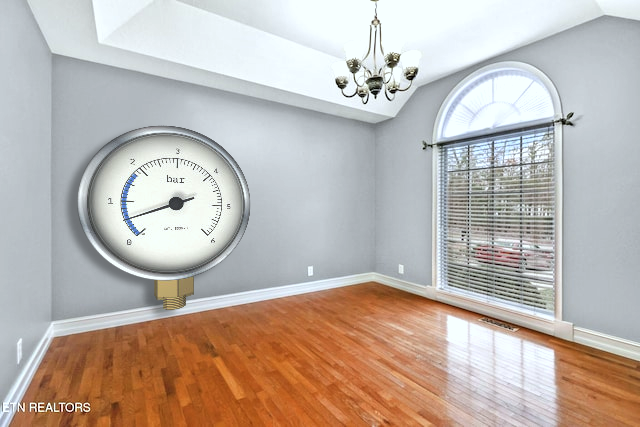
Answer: **0.5** bar
